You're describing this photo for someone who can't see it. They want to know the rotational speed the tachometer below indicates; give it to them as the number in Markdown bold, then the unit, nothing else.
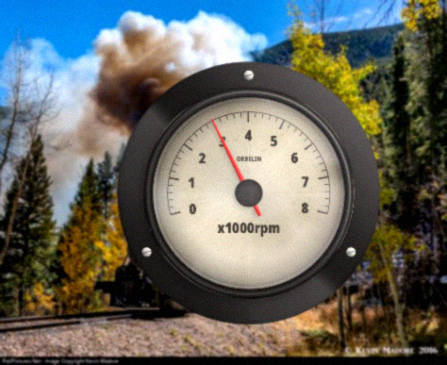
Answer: **3000** rpm
